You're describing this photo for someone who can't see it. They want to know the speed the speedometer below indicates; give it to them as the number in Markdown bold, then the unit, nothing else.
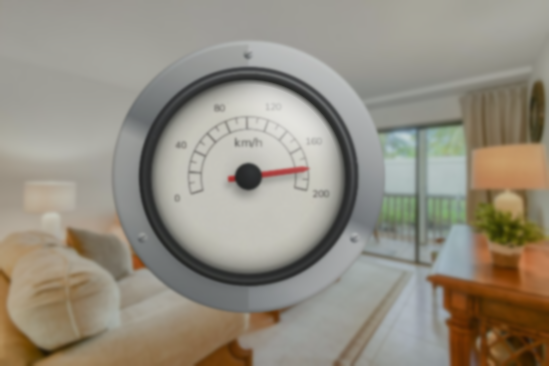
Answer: **180** km/h
